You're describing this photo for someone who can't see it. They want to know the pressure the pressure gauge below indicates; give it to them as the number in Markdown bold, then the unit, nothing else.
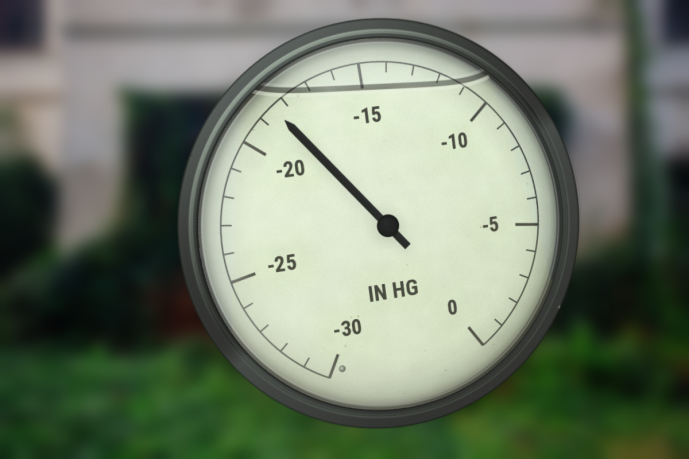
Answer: **-18.5** inHg
